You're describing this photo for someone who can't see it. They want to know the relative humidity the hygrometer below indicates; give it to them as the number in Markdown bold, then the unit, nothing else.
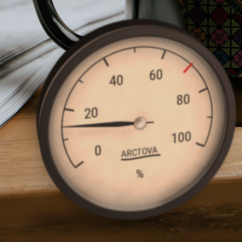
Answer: **15** %
